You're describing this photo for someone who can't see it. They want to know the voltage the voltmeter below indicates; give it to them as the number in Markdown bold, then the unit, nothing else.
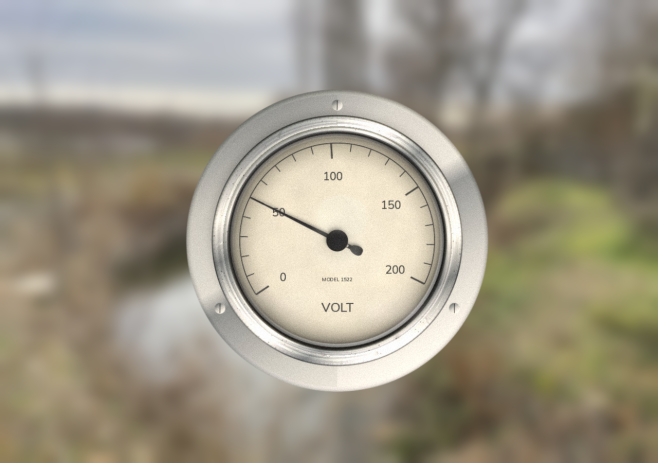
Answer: **50** V
